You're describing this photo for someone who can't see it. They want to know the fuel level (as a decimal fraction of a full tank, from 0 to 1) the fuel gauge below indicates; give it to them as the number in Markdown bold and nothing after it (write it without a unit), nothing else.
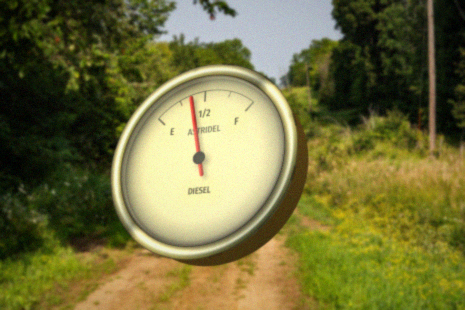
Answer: **0.375**
